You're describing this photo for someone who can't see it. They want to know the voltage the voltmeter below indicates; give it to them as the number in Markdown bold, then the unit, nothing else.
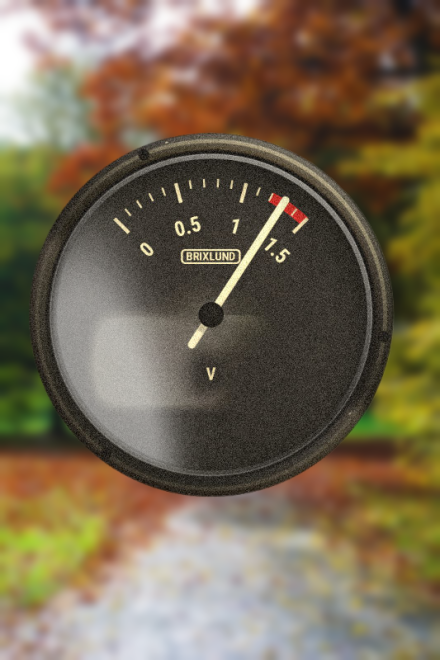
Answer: **1.3** V
